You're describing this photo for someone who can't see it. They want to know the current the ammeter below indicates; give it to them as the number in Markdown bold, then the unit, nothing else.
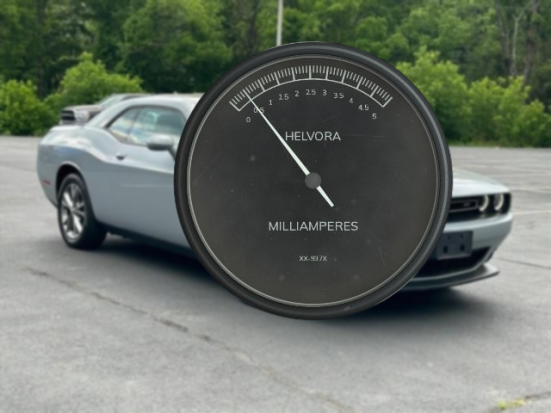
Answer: **0.5** mA
